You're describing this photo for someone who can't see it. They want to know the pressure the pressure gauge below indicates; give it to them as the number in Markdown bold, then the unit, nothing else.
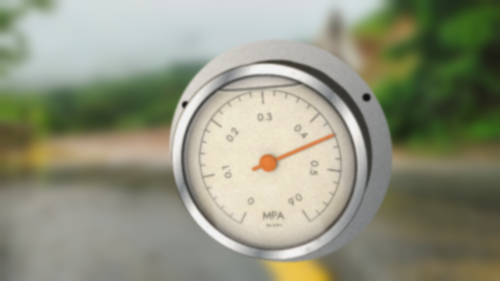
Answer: **0.44** MPa
